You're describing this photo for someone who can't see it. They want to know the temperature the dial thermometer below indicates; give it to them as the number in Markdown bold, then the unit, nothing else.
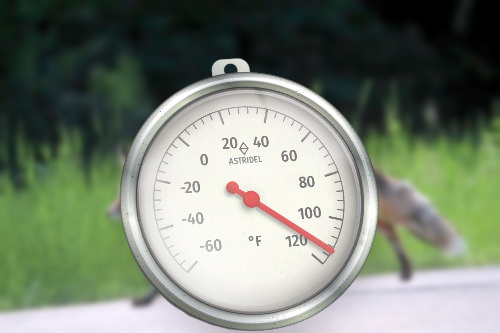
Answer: **114** °F
